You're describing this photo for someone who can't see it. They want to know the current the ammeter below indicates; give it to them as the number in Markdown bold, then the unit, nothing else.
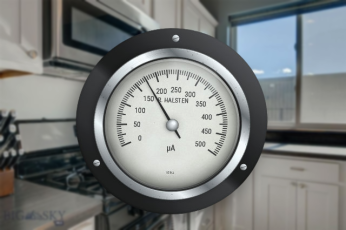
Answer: **175** µA
